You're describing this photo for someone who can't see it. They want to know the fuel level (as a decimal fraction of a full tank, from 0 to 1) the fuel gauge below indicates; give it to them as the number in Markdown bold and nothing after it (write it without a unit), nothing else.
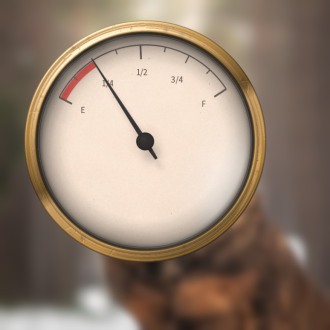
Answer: **0.25**
